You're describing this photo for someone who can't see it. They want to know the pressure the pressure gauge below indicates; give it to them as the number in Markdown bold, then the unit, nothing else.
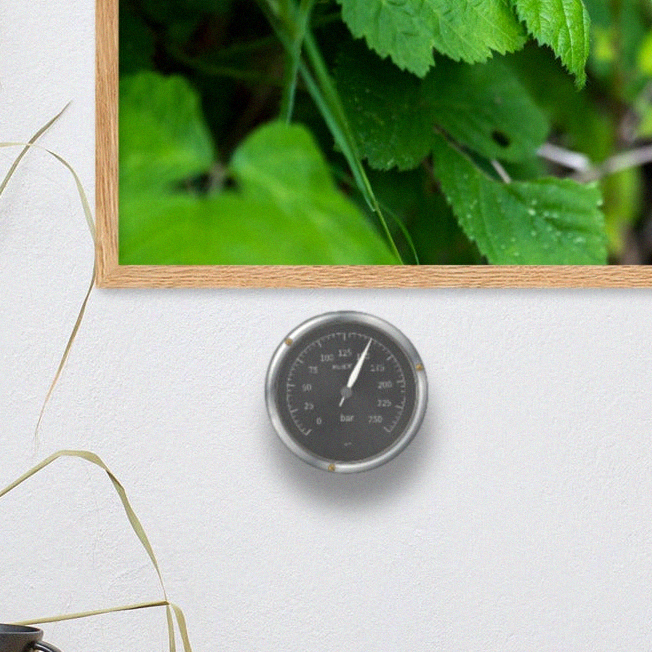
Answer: **150** bar
